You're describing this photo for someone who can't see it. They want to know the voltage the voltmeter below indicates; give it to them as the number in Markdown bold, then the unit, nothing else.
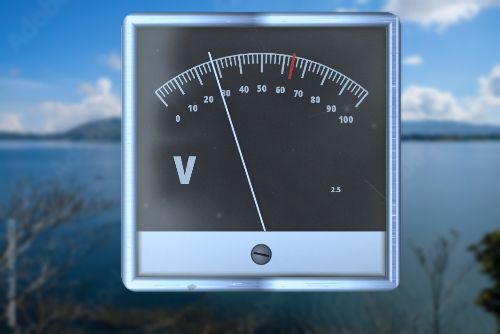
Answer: **28** V
